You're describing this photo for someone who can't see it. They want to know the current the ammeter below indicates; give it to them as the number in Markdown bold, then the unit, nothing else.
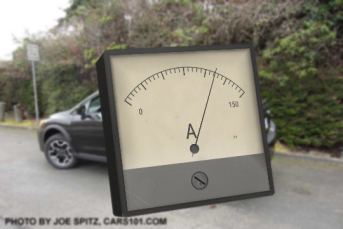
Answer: **110** A
